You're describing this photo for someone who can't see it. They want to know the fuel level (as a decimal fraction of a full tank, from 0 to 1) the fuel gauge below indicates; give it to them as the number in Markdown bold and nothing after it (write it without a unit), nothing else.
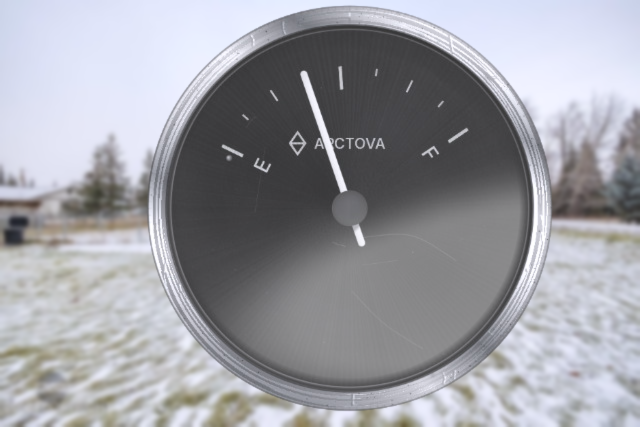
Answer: **0.375**
